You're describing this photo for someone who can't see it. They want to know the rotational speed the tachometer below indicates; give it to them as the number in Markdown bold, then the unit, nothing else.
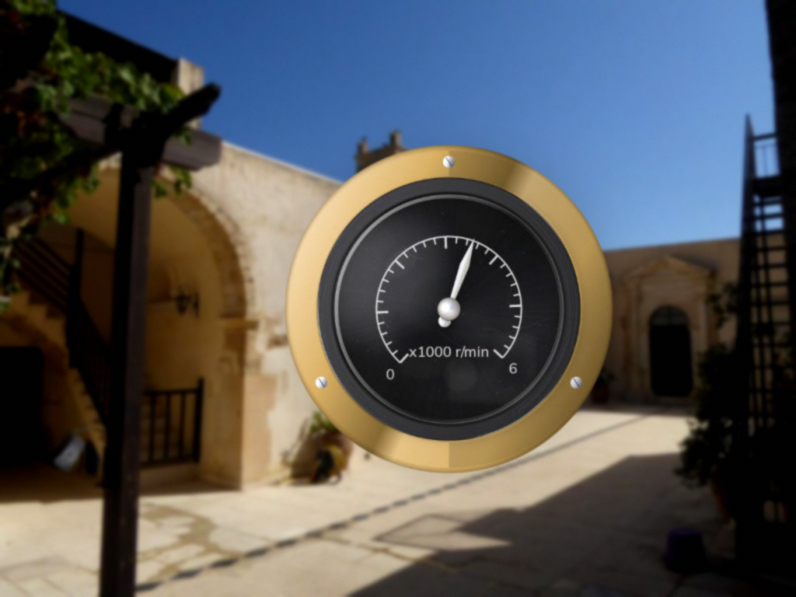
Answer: **3500** rpm
